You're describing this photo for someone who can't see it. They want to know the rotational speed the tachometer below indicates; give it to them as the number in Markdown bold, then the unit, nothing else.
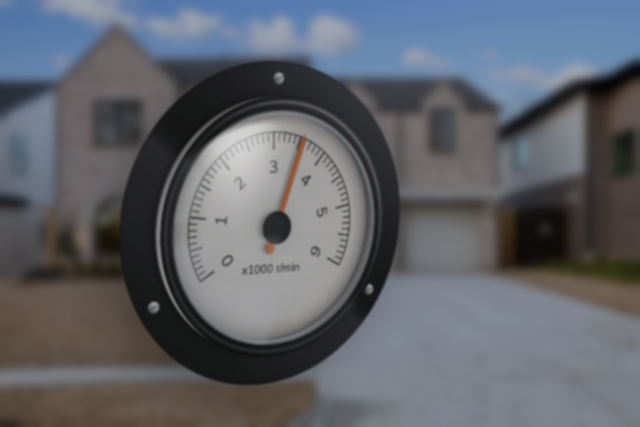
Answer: **3500** rpm
